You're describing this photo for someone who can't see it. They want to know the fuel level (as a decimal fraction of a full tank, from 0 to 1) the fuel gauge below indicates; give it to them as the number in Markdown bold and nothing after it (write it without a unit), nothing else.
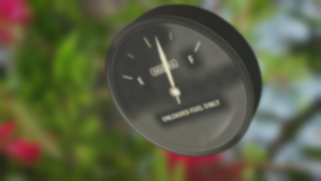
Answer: **0.625**
